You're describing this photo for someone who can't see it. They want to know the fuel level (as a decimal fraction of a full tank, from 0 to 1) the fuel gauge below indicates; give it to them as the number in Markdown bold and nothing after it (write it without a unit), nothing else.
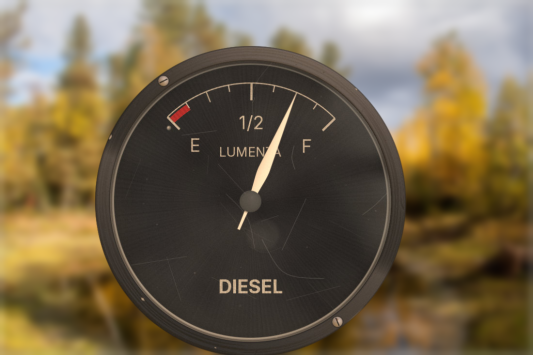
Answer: **0.75**
